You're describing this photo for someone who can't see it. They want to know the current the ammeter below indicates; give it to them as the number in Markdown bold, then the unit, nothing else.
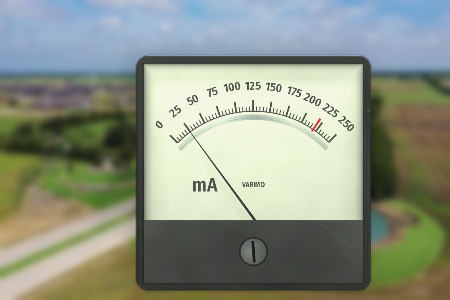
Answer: **25** mA
